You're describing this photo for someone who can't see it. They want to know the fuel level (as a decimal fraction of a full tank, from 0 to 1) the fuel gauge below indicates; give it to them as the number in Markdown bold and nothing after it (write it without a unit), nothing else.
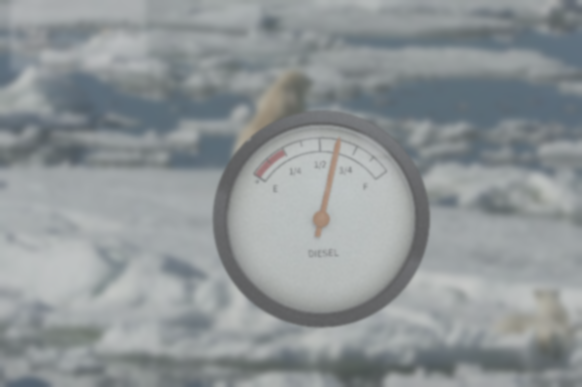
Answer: **0.625**
